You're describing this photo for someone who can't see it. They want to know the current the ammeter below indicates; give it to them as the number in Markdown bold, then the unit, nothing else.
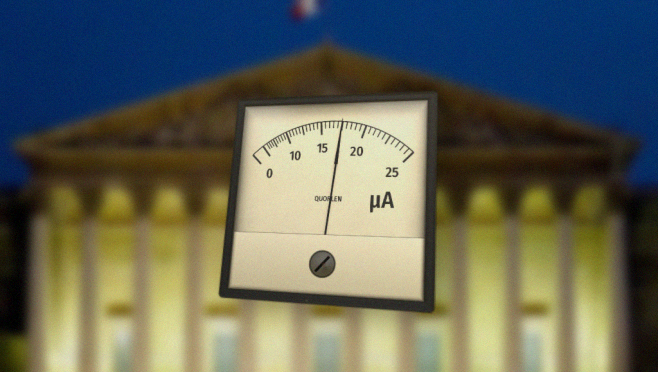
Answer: **17.5** µA
